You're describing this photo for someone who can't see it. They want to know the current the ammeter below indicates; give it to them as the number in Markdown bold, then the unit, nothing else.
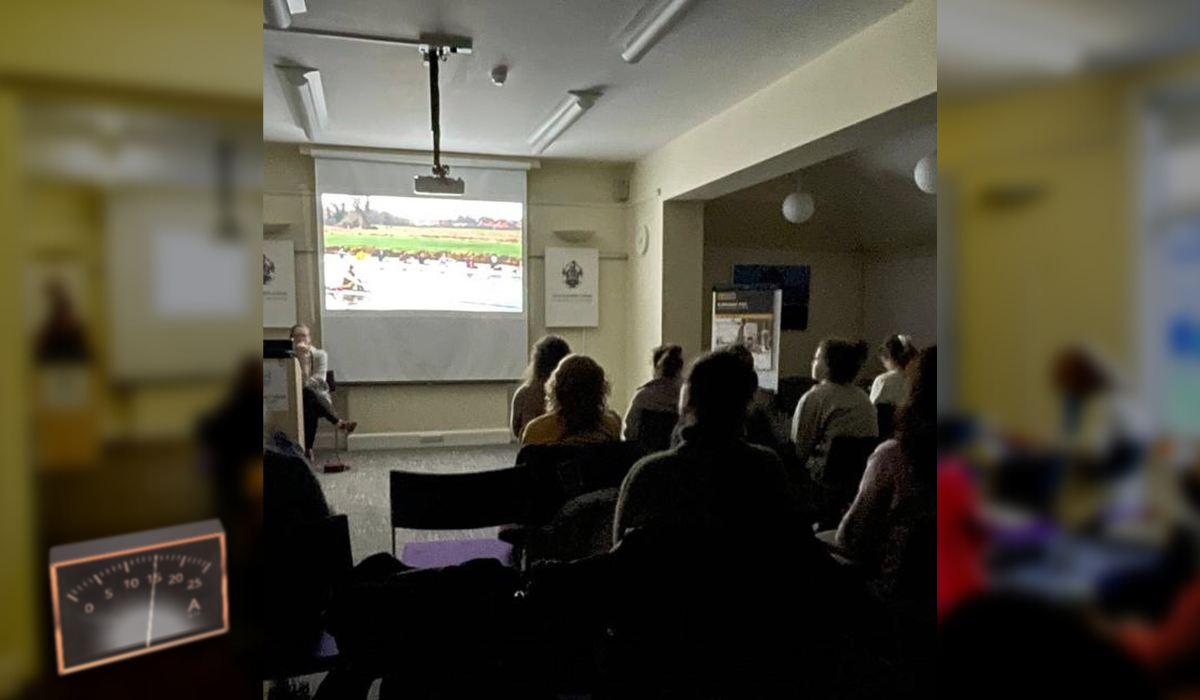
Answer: **15** A
